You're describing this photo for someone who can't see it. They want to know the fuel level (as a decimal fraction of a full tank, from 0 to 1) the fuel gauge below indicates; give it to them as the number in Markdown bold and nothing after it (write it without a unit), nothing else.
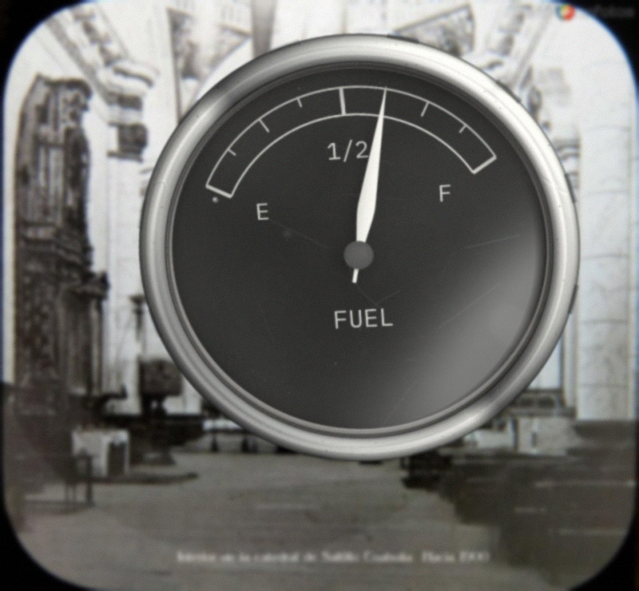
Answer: **0.625**
